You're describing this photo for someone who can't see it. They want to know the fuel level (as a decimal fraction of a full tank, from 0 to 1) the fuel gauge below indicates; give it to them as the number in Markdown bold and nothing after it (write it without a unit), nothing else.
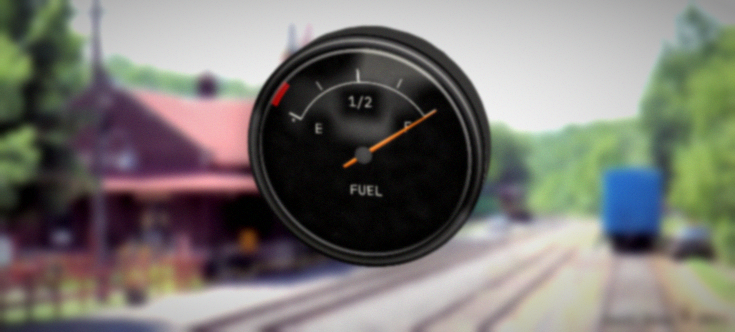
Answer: **1**
